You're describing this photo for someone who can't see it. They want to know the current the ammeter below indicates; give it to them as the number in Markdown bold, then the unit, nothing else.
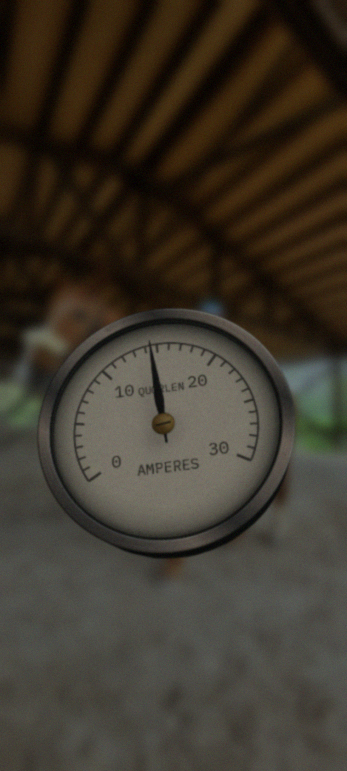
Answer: **14.5** A
